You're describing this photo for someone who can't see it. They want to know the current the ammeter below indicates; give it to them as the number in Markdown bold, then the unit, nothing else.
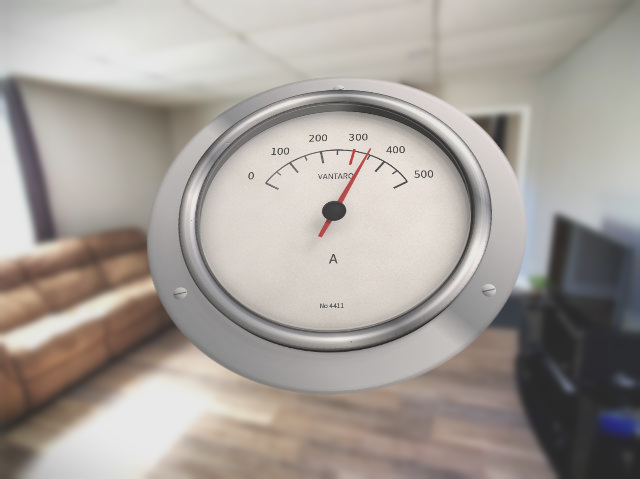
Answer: **350** A
